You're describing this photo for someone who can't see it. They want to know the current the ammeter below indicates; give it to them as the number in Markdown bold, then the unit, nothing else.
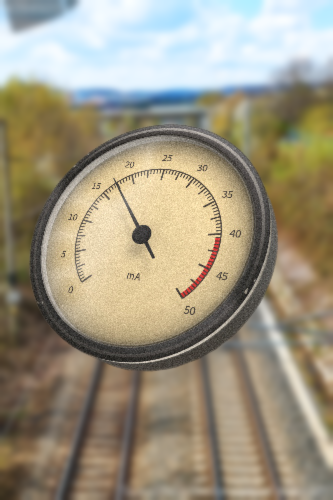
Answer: **17.5** mA
